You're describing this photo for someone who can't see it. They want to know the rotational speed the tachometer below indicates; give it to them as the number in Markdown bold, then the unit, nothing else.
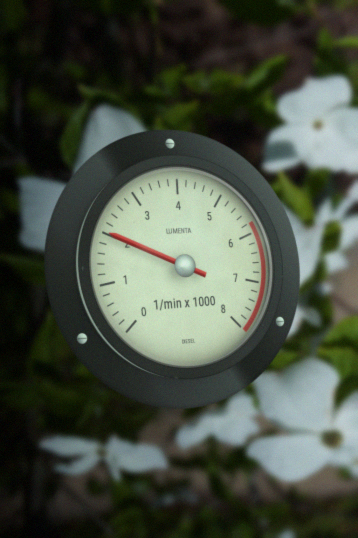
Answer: **2000** rpm
